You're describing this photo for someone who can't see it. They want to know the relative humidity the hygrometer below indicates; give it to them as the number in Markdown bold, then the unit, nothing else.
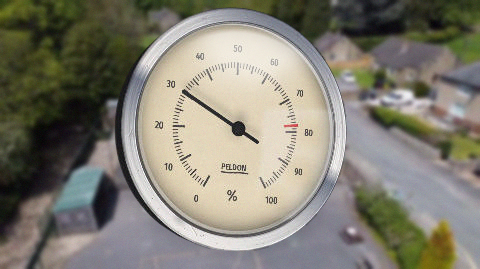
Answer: **30** %
